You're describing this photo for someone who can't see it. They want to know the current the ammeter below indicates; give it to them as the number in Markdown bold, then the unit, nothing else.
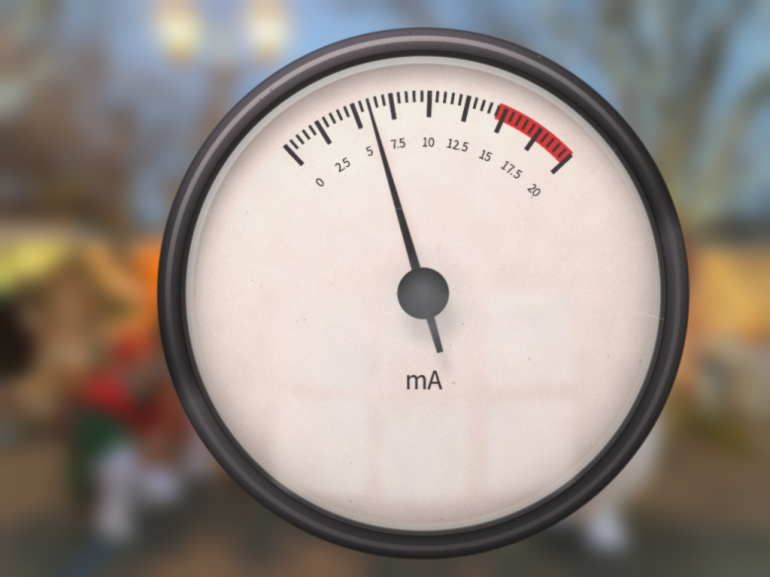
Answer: **6** mA
